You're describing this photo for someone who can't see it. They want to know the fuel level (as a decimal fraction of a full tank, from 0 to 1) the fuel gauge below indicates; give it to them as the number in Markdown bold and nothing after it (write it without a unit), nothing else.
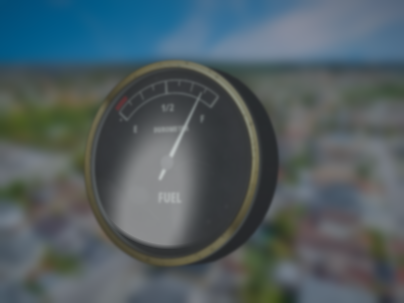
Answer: **0.875**
